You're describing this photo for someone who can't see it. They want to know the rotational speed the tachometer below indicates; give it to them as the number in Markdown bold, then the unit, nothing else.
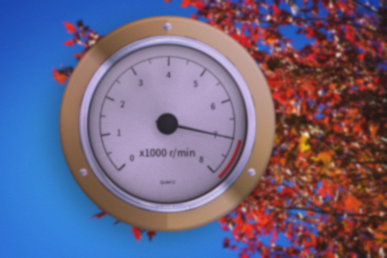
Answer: **7000** rpm
